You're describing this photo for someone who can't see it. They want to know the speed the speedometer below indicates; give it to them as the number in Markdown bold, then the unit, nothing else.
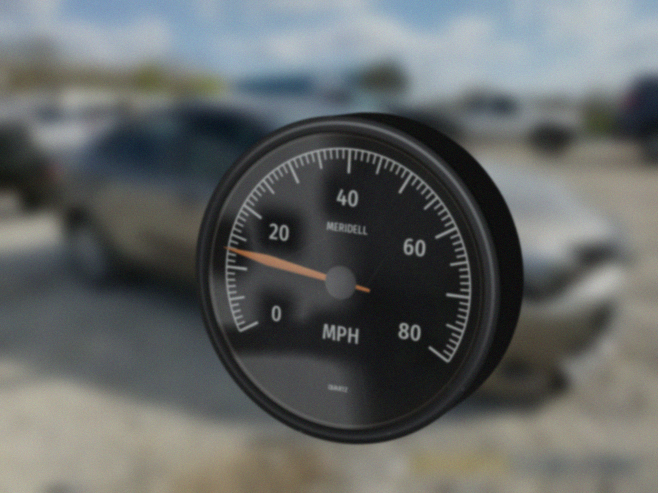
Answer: **13** mph
